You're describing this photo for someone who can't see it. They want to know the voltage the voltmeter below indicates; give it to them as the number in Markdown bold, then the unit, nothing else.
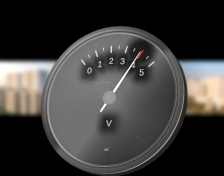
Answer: **4** V
